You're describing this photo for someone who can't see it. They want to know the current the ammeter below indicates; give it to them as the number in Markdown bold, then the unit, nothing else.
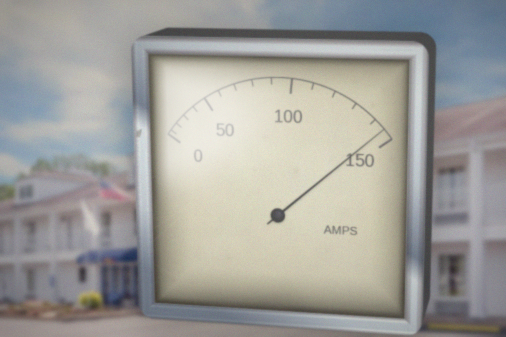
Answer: **145** A
